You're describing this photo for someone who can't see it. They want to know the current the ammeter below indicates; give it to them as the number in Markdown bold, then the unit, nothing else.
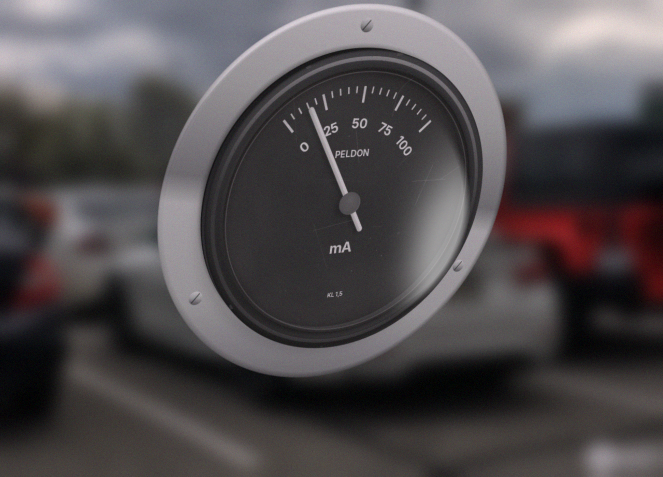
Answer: **15** mA
